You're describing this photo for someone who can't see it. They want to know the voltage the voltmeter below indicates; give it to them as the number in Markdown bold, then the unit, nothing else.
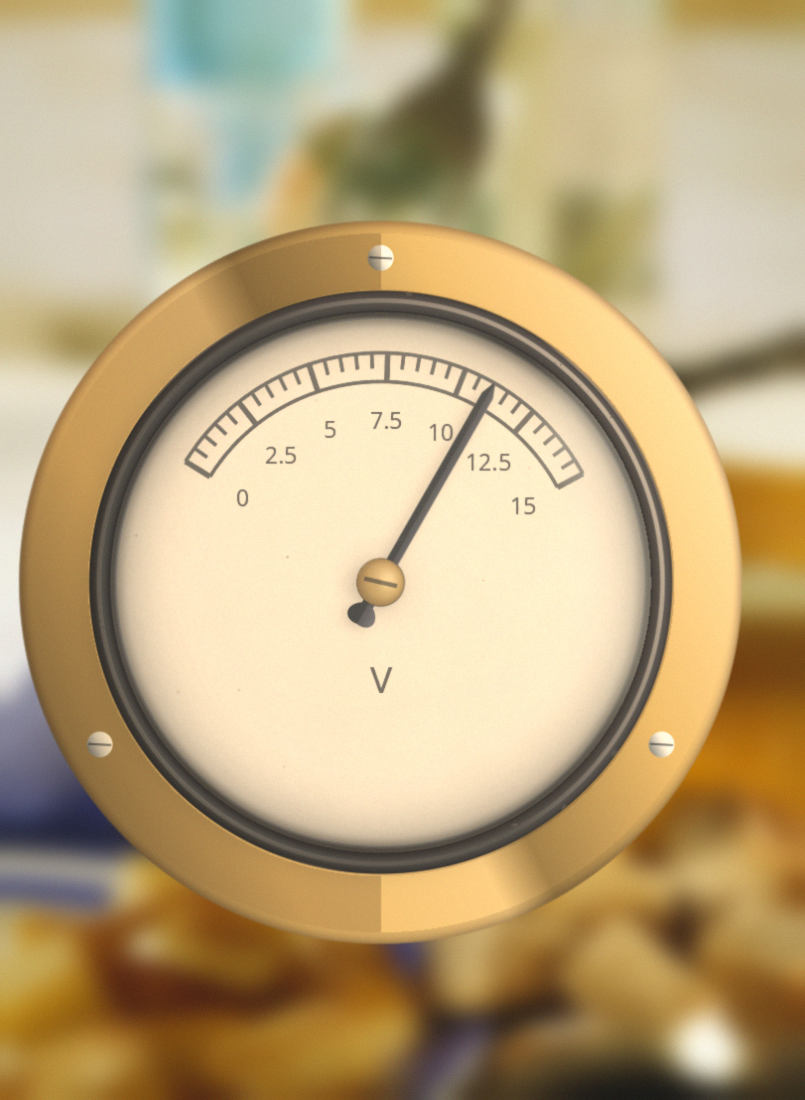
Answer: **11** V
